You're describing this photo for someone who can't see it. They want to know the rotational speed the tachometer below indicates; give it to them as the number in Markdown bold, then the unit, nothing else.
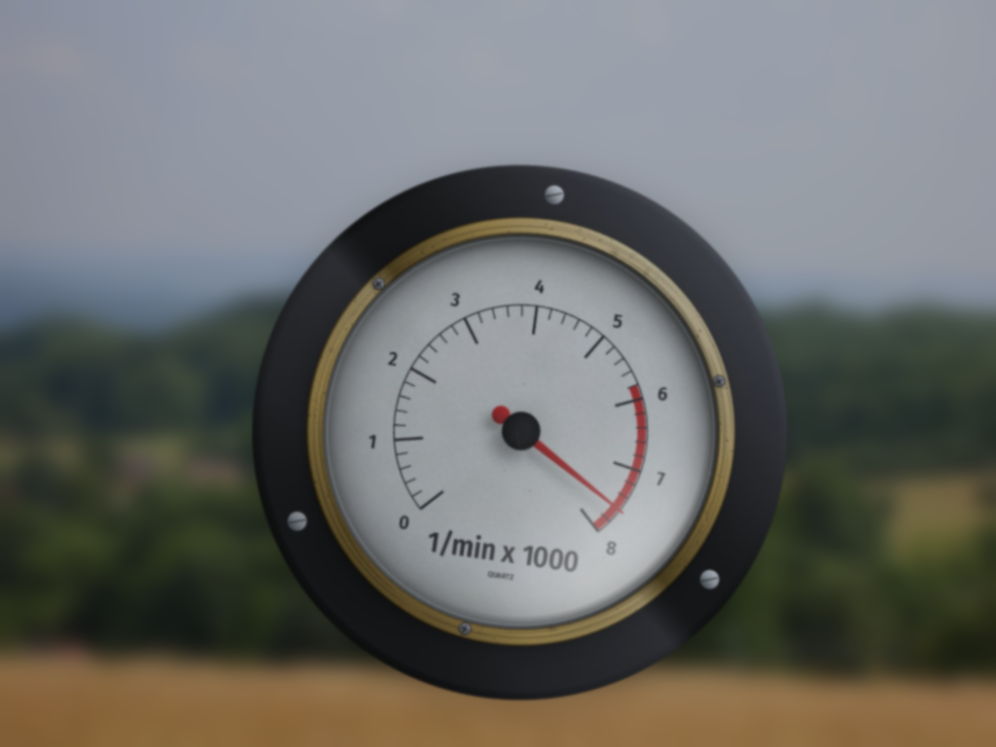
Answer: **7600** rpm
